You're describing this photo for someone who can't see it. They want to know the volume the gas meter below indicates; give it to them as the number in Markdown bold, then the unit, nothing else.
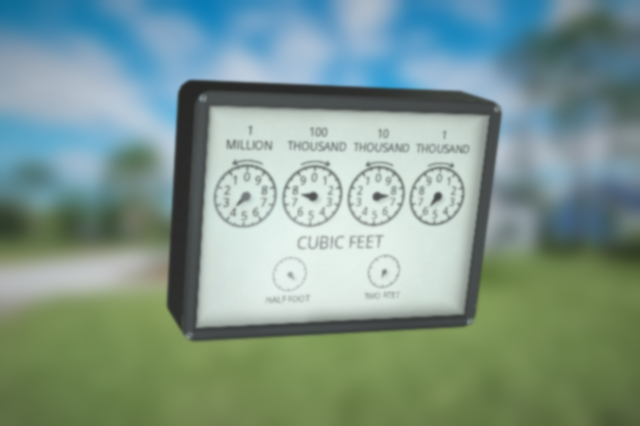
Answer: **377600** ft³
